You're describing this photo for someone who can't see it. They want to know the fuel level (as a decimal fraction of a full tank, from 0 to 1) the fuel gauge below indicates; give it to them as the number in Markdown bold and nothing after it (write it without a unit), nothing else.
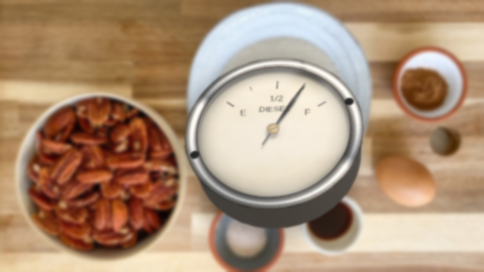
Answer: **0.75**
